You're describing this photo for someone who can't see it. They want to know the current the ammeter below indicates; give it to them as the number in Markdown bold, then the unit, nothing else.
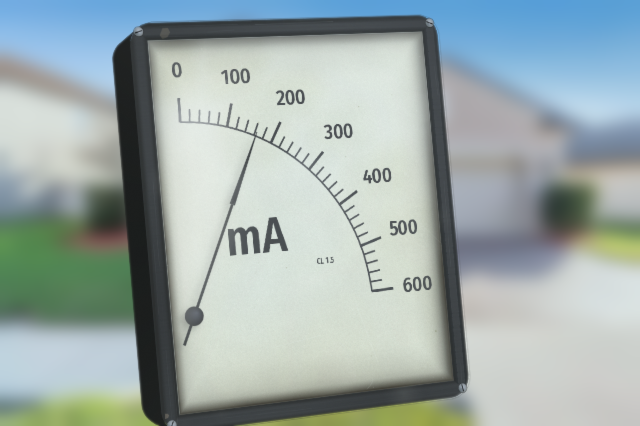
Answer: **160** mA
